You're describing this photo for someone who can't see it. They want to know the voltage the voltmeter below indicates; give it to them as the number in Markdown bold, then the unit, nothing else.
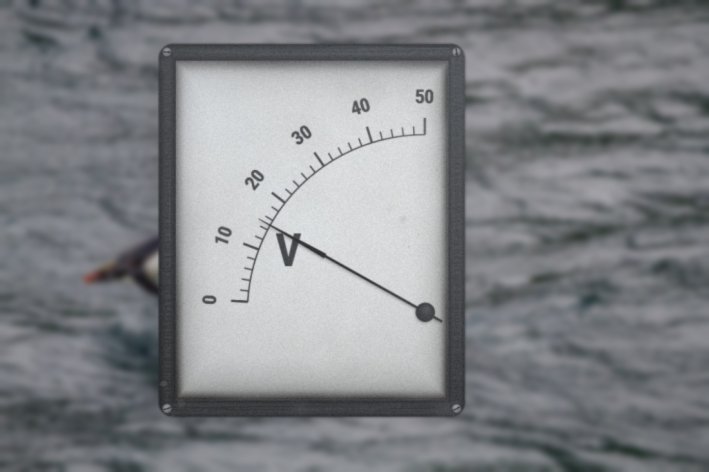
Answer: **15** V
